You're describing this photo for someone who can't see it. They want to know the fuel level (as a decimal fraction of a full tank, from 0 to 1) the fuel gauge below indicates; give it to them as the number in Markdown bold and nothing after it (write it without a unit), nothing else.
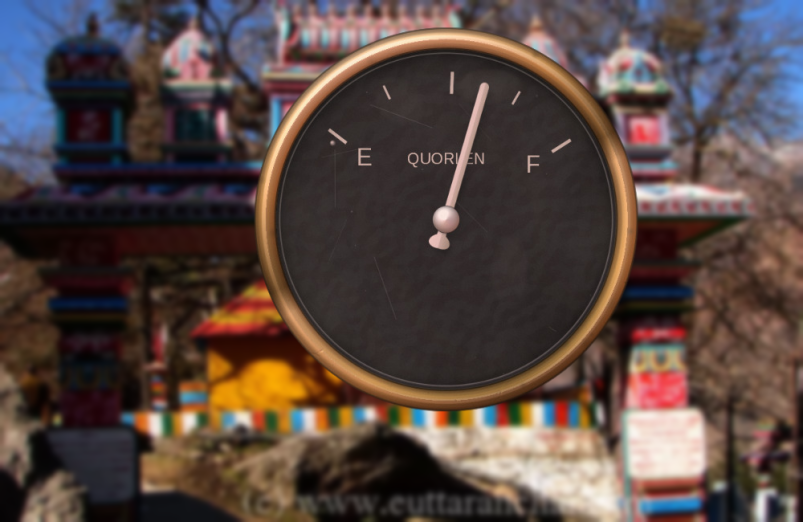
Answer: **0.625**
